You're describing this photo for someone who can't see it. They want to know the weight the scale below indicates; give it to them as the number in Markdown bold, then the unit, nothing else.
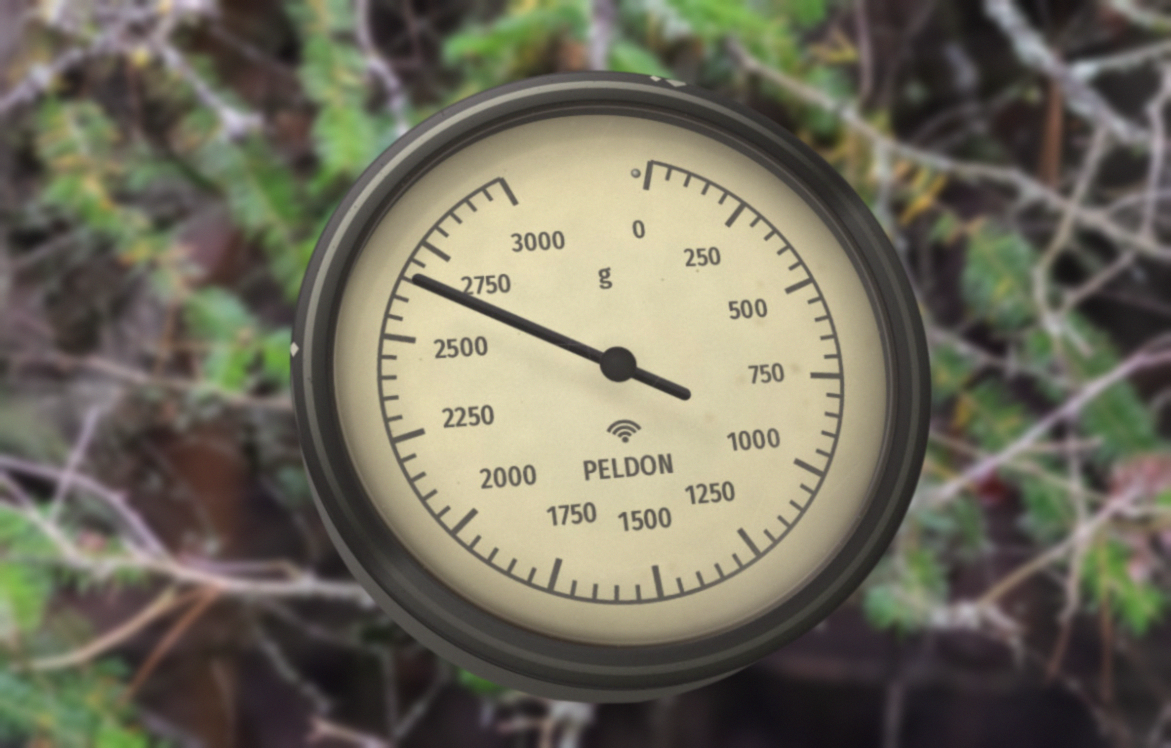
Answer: **2650** g
